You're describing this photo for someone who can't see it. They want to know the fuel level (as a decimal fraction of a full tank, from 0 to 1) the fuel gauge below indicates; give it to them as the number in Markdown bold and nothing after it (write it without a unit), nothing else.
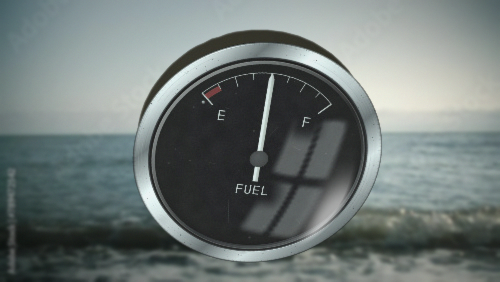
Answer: **0.5**
